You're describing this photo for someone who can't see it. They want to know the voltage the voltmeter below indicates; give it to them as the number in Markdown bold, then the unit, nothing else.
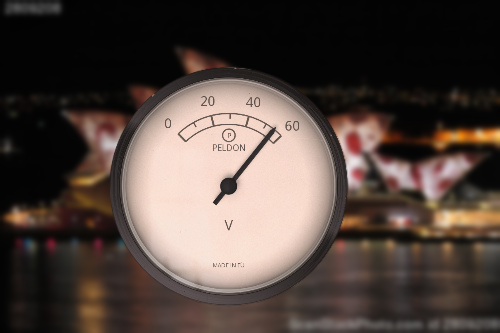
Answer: **55** V
